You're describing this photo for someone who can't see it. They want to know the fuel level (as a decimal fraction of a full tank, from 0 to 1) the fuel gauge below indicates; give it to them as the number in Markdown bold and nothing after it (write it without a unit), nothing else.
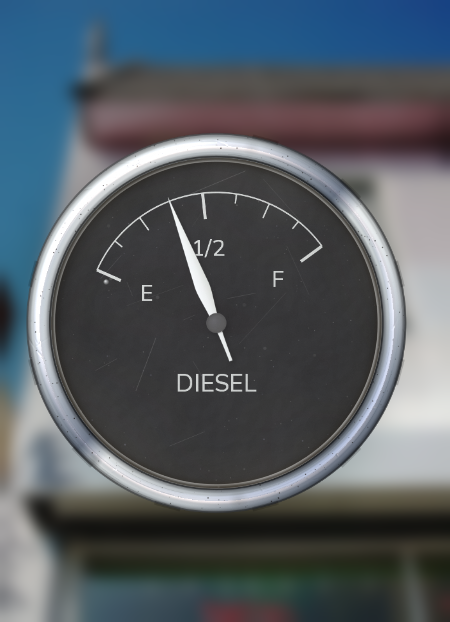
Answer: **0.375**
